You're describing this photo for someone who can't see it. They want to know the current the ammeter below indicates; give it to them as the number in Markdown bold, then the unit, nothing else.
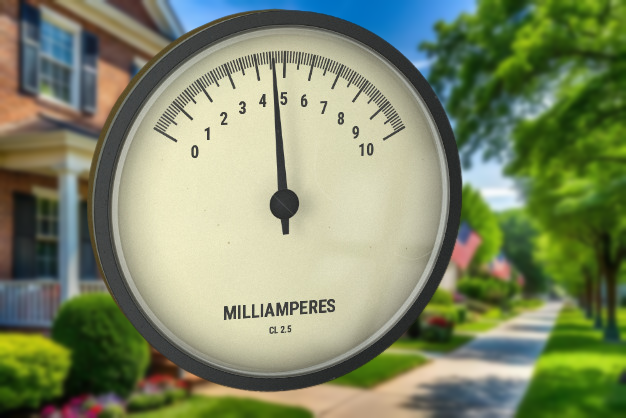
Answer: **4.5** mA
